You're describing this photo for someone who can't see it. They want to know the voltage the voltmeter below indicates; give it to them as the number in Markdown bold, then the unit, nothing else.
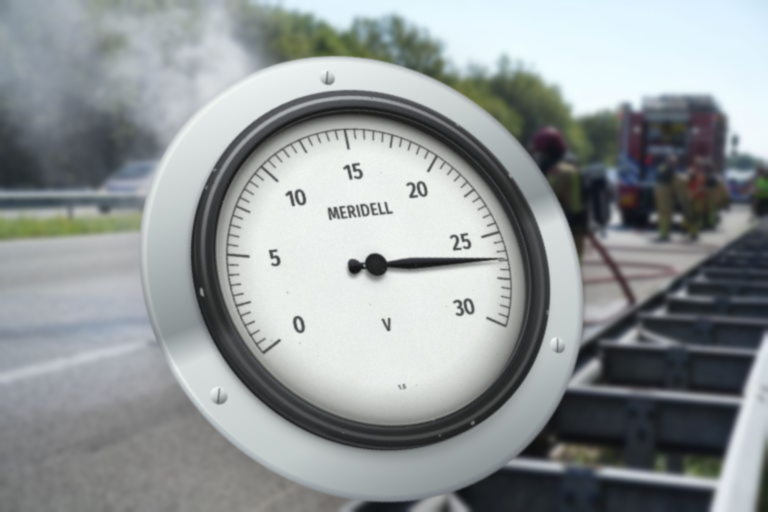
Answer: **26.5** V
